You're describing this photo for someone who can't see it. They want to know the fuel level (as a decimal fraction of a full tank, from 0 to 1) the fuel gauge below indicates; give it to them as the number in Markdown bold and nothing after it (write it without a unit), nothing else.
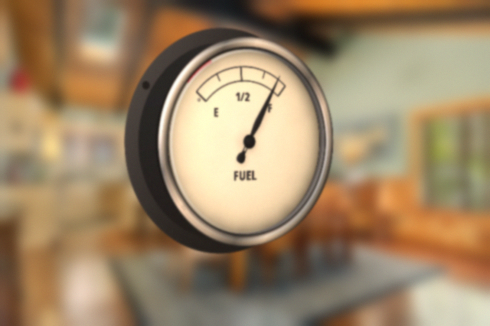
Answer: **0.875**
